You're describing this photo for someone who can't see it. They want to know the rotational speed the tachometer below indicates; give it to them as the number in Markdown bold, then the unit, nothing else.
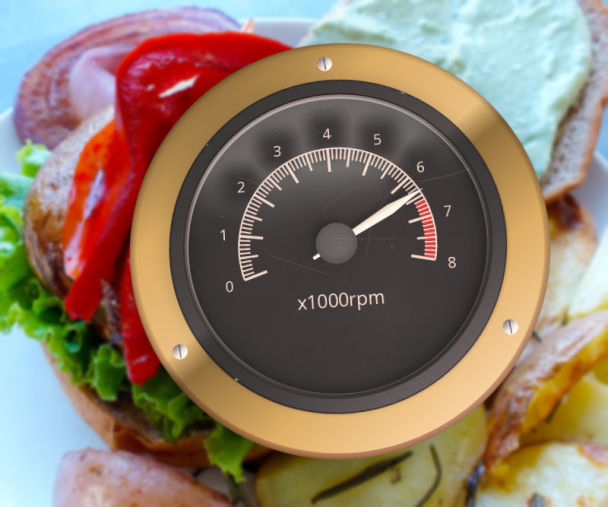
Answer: **6400** rpm
